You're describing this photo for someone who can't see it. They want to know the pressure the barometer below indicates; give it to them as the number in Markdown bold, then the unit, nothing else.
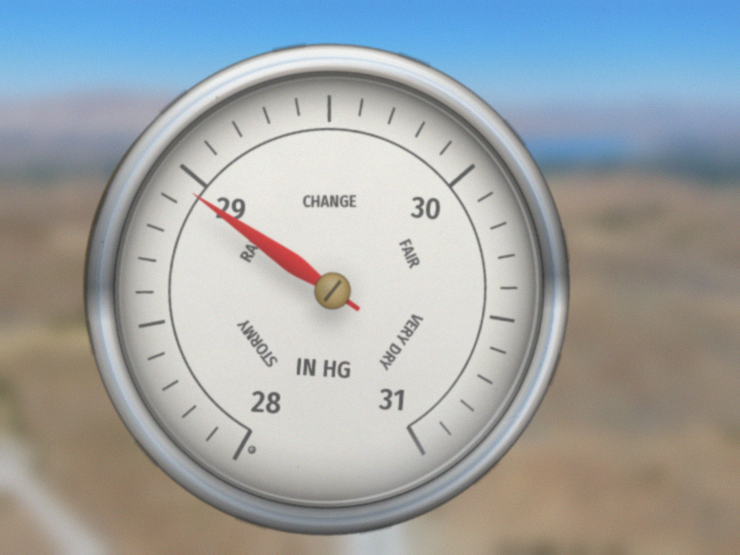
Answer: **28.95** inHg
